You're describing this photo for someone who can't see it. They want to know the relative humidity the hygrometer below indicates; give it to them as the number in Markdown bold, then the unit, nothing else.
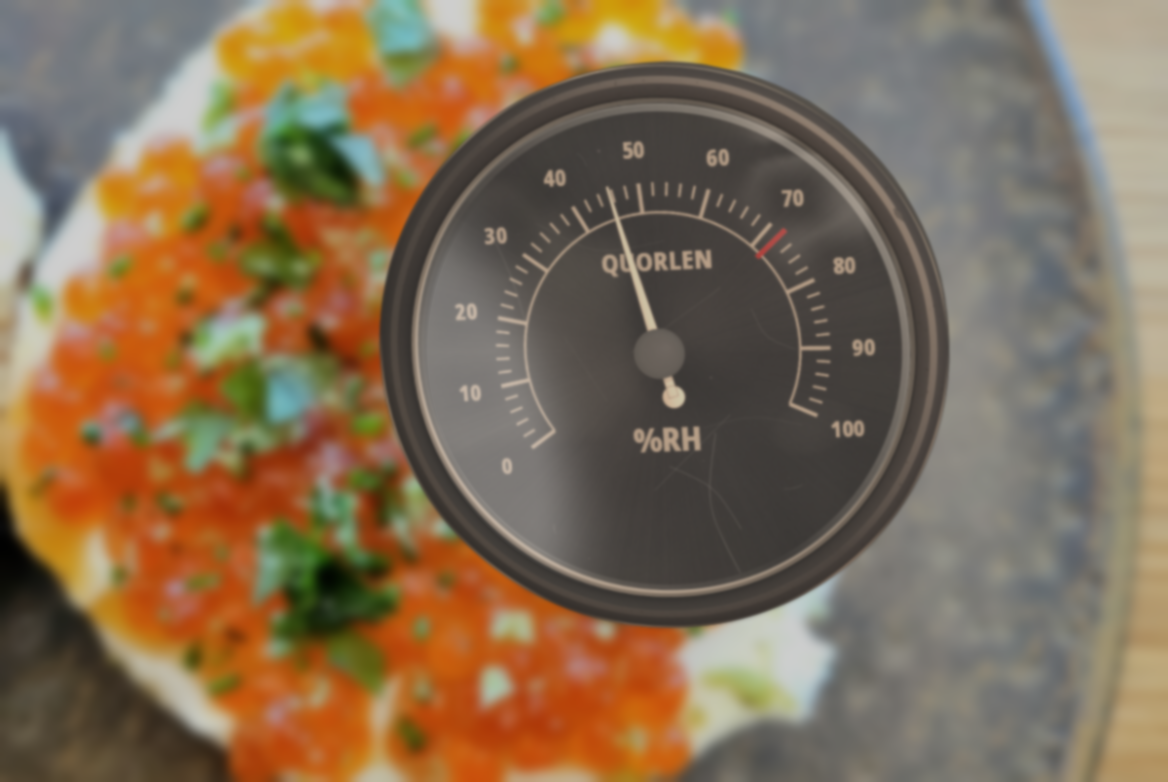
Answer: **46** %
